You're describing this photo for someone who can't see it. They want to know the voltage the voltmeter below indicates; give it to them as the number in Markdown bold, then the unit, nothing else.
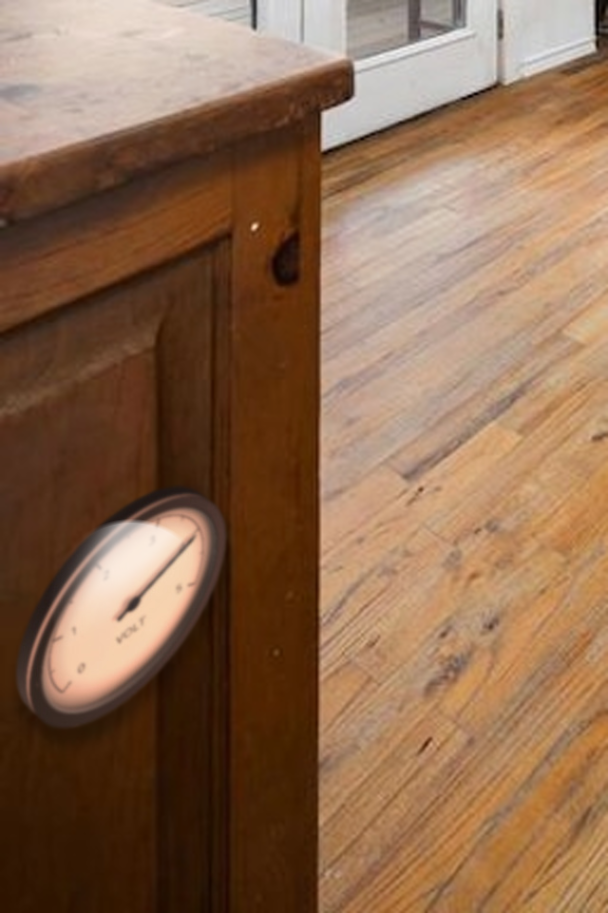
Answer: **4** V
